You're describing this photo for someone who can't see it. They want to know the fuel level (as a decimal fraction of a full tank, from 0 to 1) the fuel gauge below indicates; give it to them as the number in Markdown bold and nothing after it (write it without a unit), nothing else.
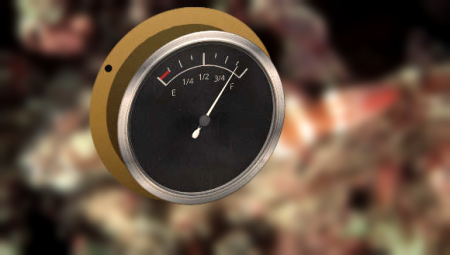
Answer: **0.875**
